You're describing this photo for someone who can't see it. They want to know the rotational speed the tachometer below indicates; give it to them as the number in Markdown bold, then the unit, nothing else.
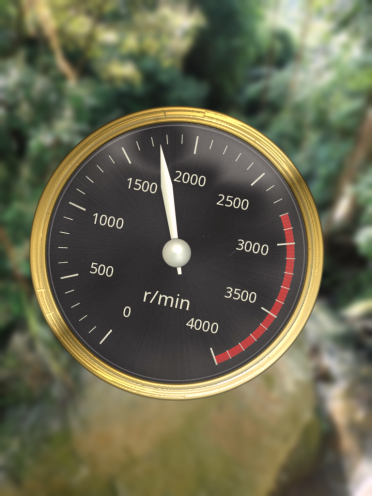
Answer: **1750** rpm
